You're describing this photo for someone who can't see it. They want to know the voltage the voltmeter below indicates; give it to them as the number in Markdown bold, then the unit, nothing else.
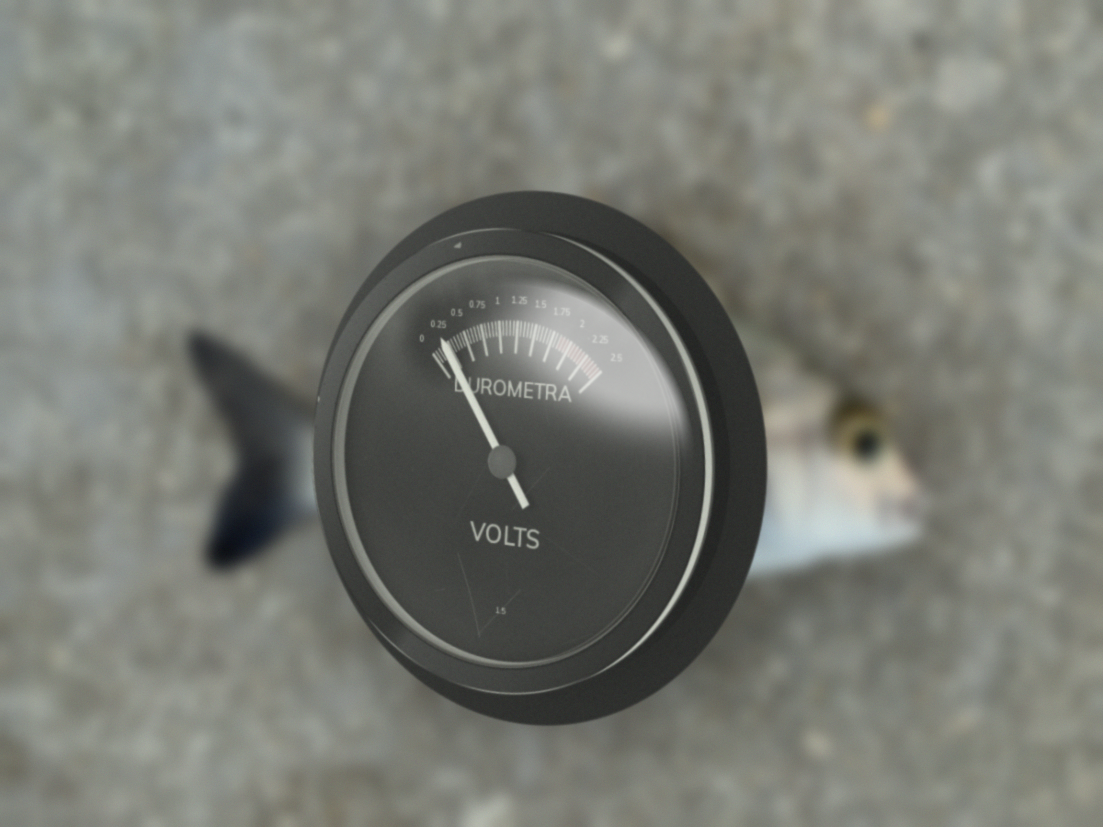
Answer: **0.25** V
